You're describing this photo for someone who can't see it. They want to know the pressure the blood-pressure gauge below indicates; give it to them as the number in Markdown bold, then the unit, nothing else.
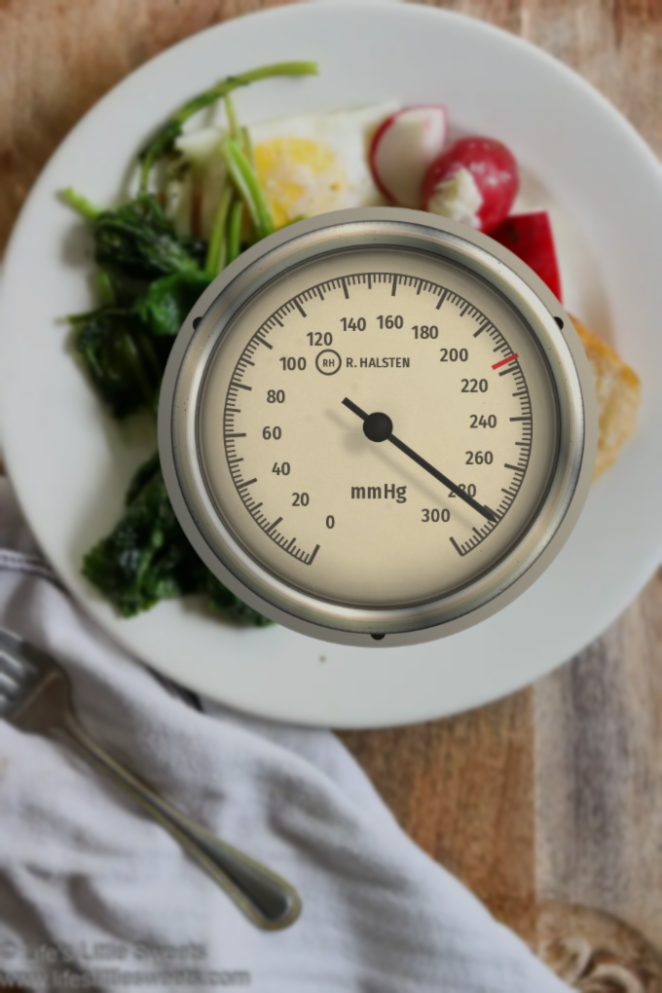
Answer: **282** mmHg
